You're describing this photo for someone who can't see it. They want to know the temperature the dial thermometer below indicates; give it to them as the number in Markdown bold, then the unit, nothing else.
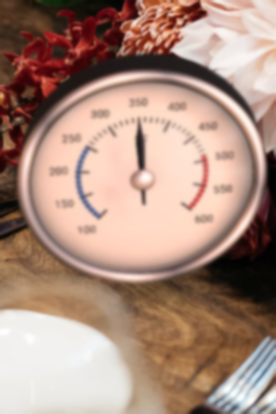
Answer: **350** °F
